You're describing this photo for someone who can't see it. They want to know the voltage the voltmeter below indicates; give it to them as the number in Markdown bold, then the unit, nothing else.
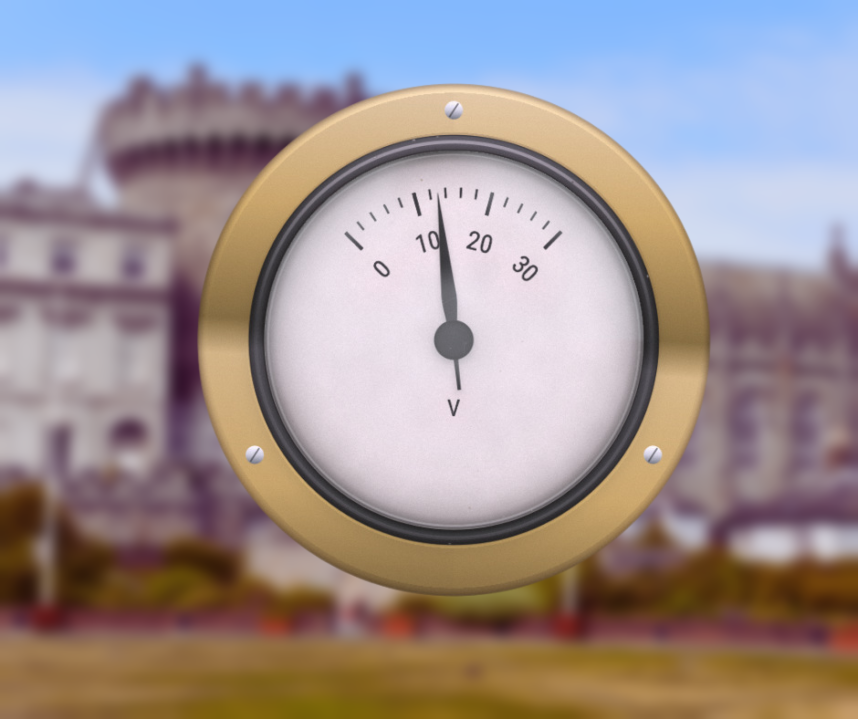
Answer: **13** V
